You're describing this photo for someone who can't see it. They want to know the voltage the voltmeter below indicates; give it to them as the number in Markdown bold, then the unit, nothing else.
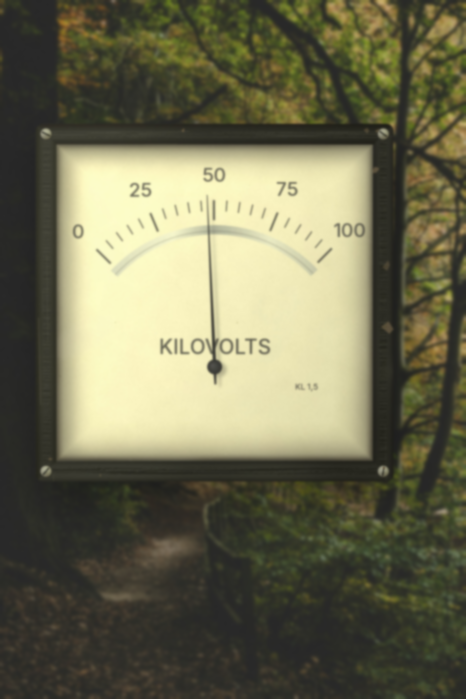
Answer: **47.5** kV
